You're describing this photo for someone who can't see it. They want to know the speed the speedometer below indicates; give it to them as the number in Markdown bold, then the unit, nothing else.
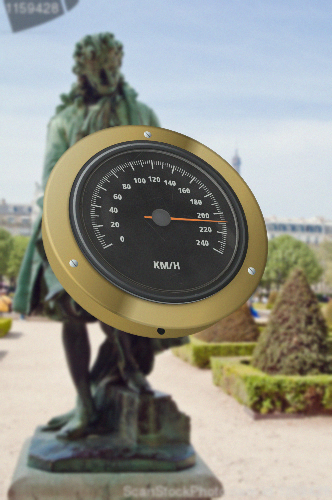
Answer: **210** km/h
